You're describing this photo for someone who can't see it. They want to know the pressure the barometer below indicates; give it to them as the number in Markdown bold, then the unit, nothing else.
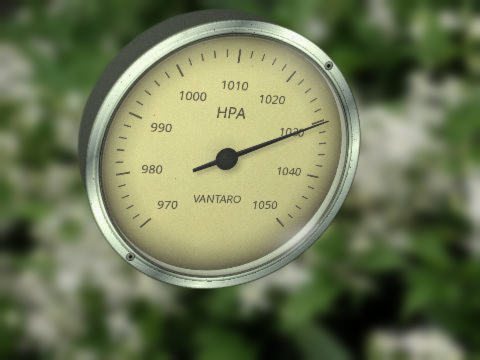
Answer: **1030** hPa
